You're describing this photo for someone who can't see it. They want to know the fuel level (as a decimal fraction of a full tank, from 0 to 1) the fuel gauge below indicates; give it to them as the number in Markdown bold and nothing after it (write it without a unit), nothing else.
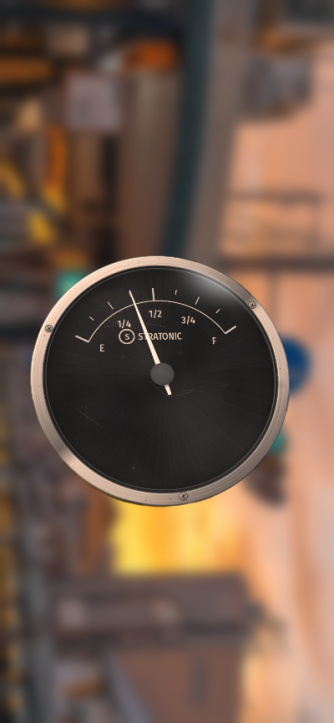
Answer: **0.375**
